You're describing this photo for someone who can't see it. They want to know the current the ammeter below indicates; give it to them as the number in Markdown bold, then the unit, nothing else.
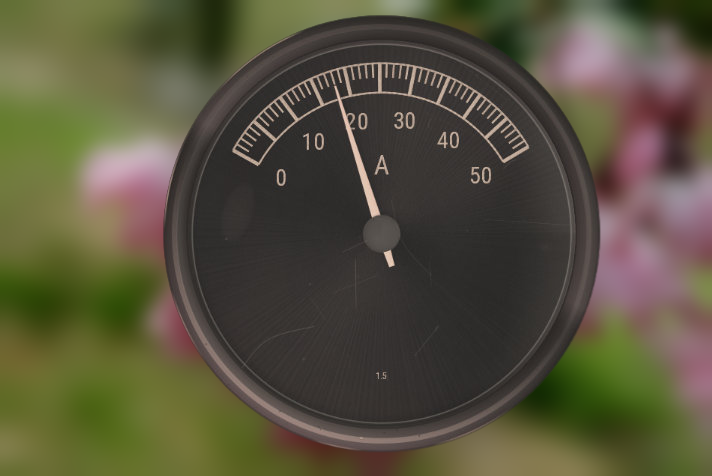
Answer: **18** A
